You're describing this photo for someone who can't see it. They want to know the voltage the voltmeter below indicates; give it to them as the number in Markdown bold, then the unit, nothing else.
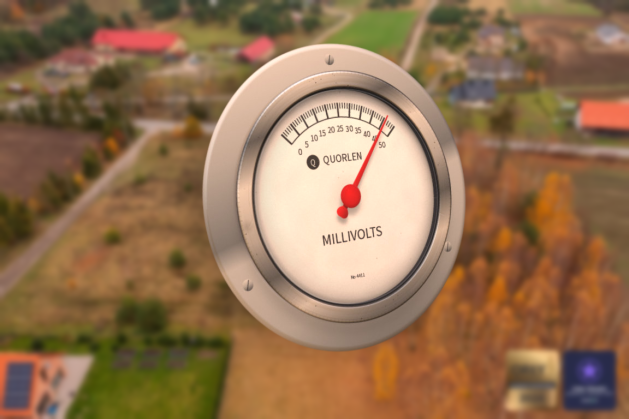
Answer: **45** mV
